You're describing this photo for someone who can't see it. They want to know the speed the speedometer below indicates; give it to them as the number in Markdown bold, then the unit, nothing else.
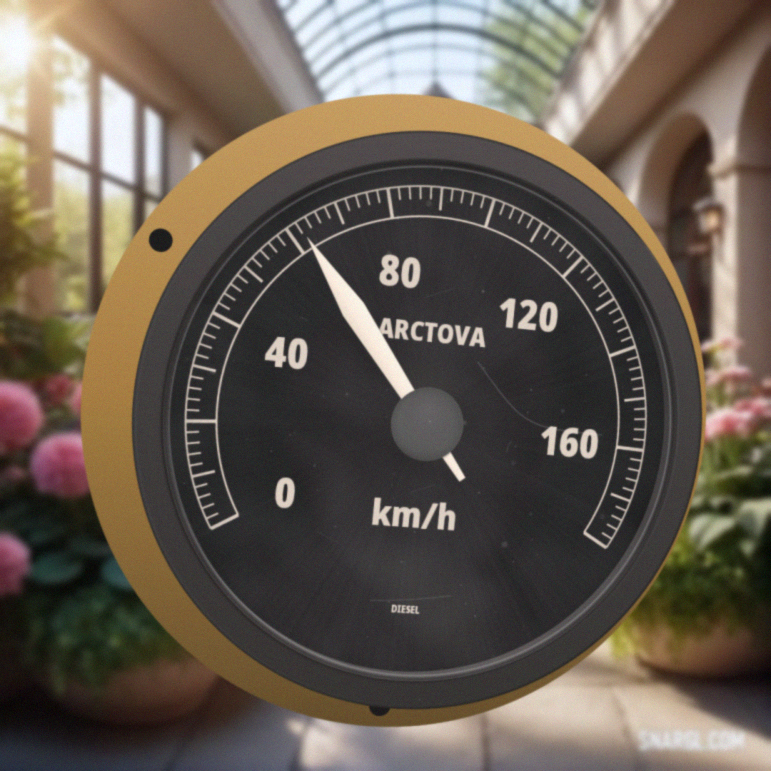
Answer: **62** km/h
